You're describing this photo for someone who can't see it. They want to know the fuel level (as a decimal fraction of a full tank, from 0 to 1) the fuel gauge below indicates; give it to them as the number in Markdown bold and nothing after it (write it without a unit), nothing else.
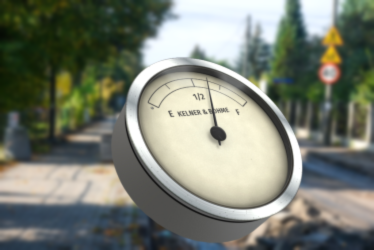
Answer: **0.625**
